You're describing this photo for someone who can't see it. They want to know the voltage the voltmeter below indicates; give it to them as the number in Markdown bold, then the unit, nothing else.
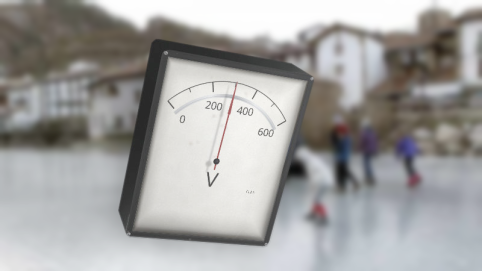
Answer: **300** V
